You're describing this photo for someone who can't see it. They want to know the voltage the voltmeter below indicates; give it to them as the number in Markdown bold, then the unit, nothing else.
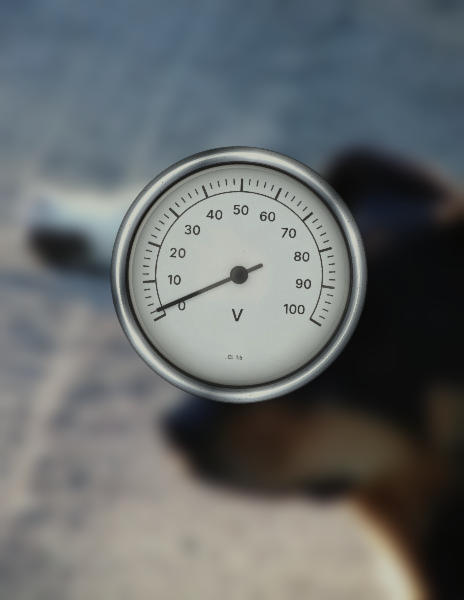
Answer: **2** V
